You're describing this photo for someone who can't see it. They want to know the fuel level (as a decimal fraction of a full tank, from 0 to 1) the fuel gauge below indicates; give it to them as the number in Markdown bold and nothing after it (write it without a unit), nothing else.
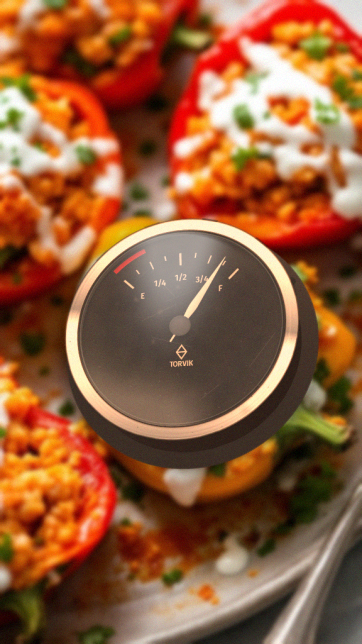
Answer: **0.875**
